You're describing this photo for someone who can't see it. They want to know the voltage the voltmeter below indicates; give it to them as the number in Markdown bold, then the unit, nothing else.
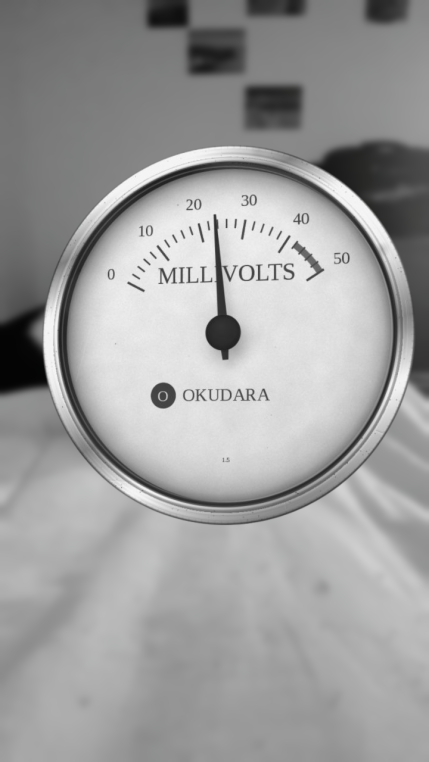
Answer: **24** mV
